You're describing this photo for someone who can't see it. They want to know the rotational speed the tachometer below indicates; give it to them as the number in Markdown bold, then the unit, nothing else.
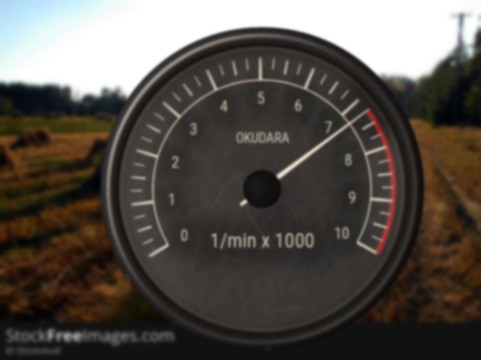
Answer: **7250** rpm
